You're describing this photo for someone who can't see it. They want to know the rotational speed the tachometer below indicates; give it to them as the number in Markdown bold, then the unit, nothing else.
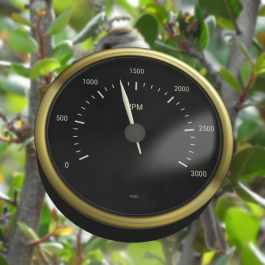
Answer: **1300** rpm
